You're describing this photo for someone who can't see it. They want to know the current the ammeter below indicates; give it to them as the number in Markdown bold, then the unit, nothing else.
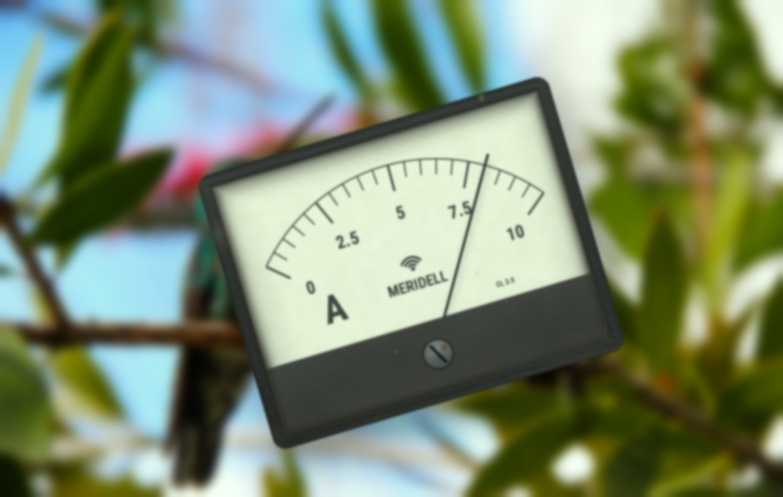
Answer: **8** A
